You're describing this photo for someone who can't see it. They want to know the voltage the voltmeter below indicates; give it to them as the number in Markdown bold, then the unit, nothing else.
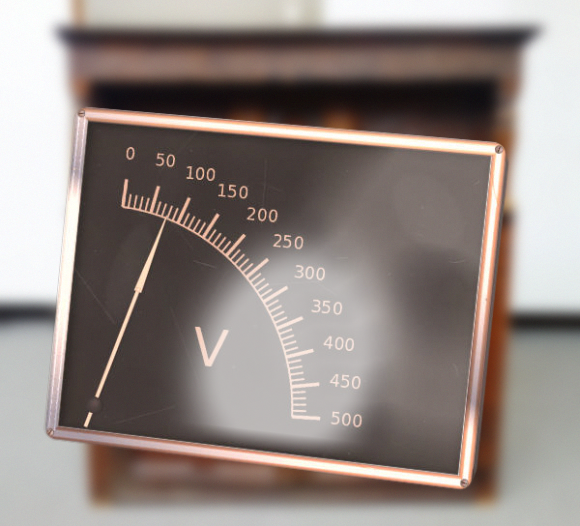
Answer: **80** V
